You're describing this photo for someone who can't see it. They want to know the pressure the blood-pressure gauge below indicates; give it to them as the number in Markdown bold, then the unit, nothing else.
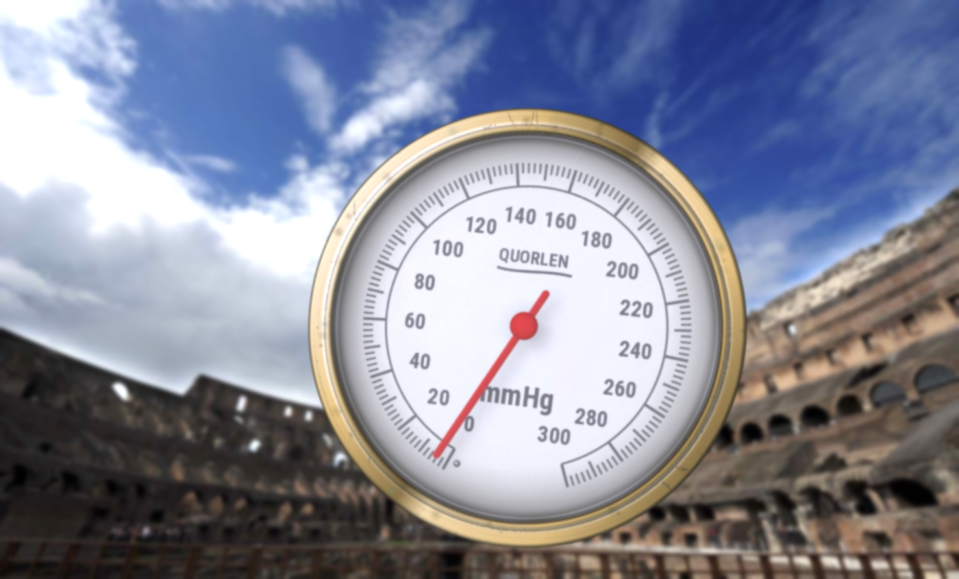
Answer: **4** mmHg
